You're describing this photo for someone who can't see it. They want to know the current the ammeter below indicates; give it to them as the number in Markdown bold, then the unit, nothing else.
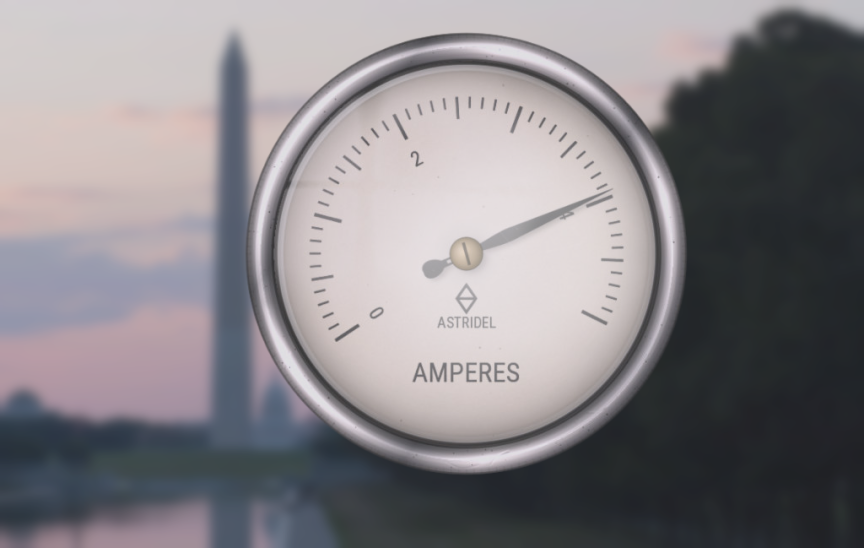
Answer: **3.95** A
